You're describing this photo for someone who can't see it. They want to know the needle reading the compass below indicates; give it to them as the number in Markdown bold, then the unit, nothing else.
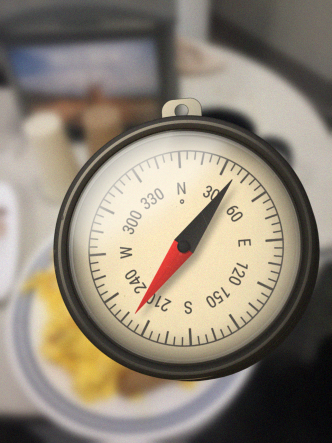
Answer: **220** °
